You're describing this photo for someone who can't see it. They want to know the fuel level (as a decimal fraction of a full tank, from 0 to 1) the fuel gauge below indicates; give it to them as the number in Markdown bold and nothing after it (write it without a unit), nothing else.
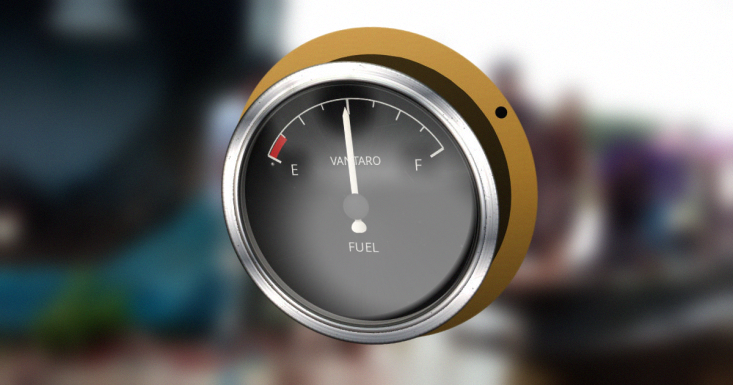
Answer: **0.5**
